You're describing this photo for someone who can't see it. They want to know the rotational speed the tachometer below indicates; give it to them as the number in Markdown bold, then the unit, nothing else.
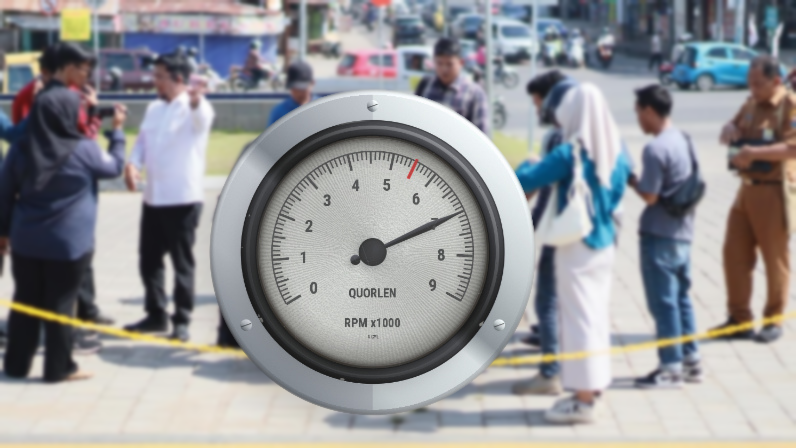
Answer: **7000** rpm
